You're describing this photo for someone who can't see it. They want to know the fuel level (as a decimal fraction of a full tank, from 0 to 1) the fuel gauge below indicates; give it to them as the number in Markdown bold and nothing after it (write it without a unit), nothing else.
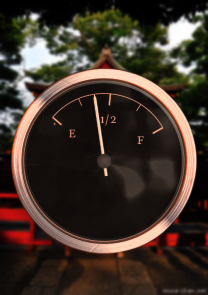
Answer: **0.375**
